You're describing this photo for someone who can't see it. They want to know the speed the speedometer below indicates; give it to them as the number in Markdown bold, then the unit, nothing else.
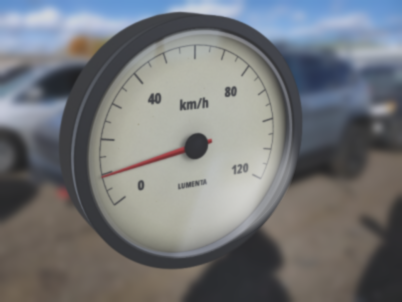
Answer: **10** km/h
